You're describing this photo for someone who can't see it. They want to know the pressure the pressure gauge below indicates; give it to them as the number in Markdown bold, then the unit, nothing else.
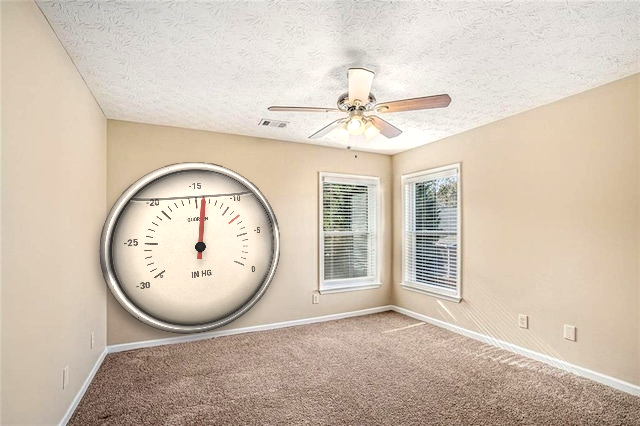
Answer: **-14** inHg
